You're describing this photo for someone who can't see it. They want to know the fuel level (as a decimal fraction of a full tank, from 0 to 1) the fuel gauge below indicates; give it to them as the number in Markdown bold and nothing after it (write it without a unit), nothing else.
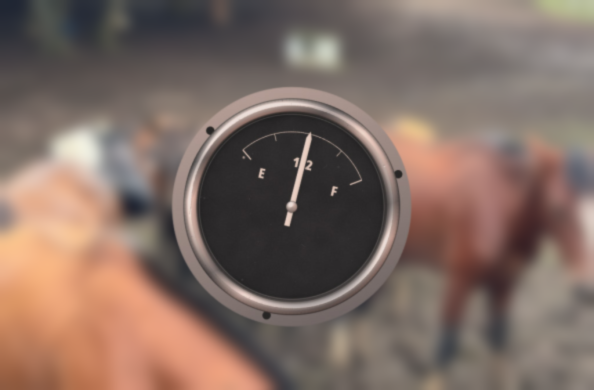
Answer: **0.5**
